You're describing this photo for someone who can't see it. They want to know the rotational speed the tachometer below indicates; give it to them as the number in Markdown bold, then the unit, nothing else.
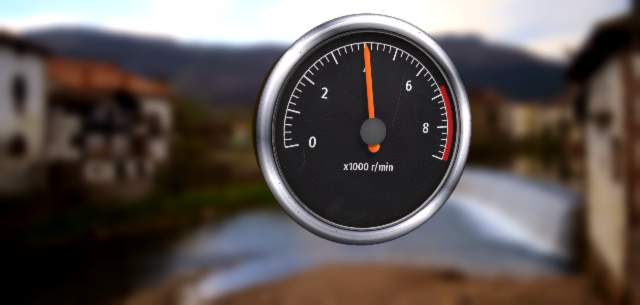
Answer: **4000** rpm
